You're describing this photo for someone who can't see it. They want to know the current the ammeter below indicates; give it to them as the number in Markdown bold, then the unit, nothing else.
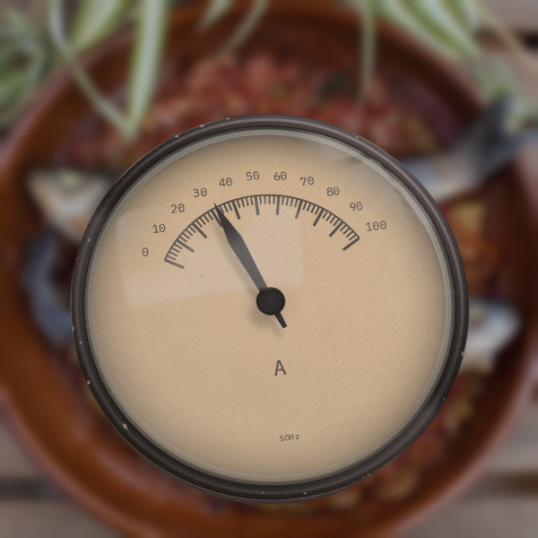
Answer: **32** A
